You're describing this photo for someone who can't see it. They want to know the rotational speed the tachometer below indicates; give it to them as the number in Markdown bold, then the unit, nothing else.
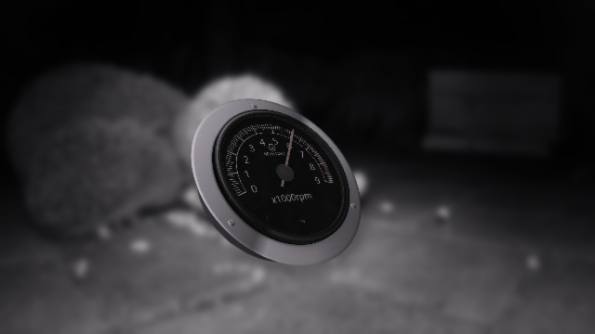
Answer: **6000** rpm
